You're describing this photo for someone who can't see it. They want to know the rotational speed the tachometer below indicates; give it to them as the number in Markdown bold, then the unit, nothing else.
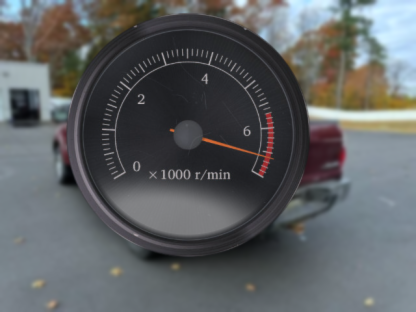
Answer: **6600** rpm
